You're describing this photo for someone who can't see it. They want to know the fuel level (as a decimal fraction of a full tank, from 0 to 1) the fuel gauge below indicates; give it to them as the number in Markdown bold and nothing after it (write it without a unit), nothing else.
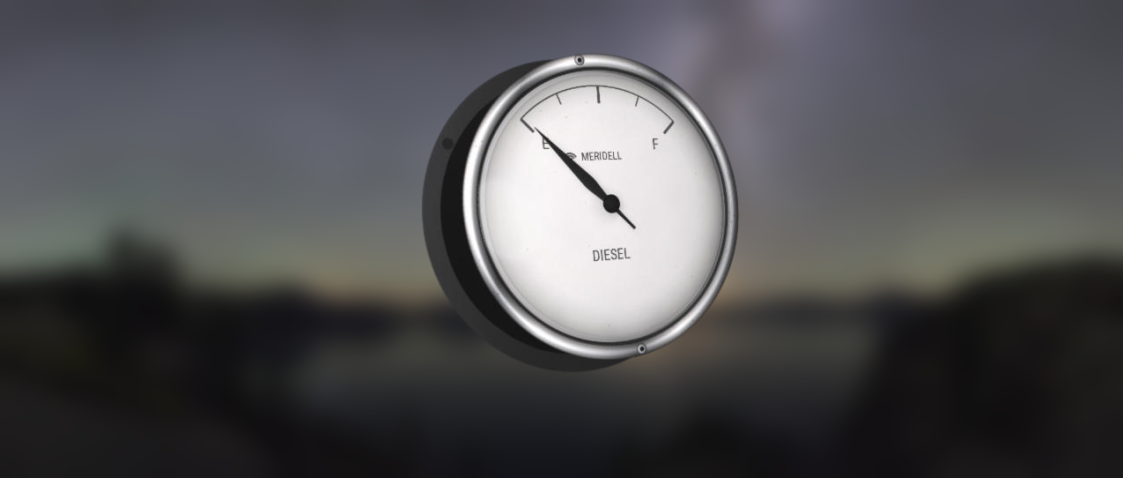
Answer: **0**
